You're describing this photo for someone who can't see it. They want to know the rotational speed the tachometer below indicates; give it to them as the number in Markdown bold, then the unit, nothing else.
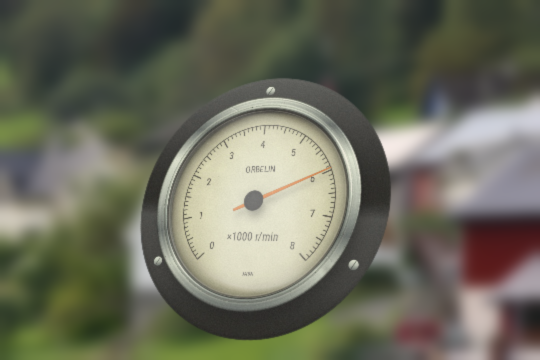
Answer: **6000** rpm
